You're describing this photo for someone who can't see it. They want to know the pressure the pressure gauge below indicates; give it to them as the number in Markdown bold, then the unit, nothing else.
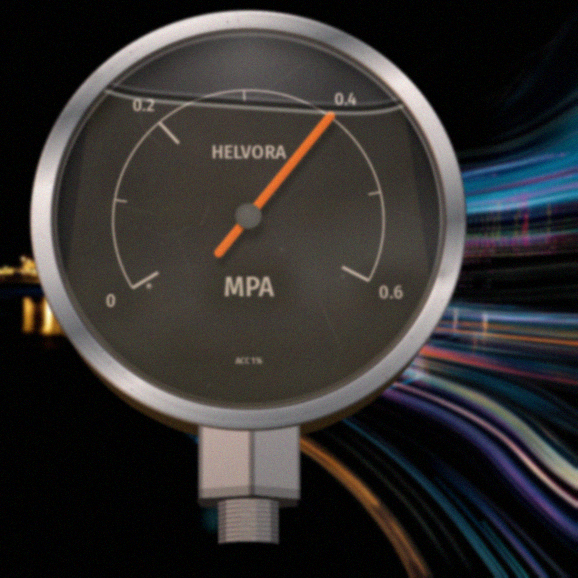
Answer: **0.4** MPa
